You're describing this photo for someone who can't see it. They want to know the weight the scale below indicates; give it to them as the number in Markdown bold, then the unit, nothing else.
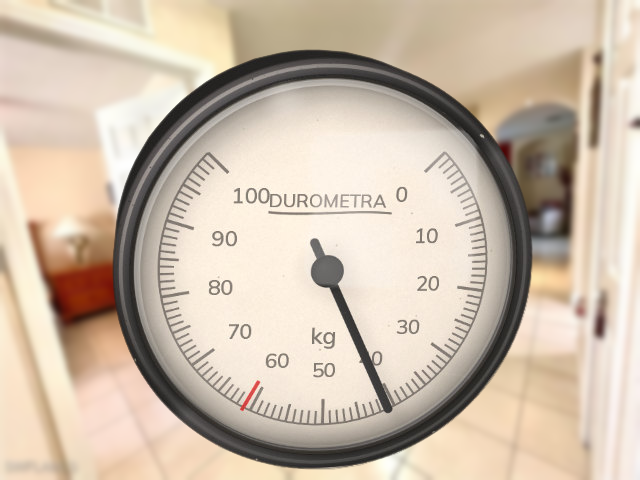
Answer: **41** kg
